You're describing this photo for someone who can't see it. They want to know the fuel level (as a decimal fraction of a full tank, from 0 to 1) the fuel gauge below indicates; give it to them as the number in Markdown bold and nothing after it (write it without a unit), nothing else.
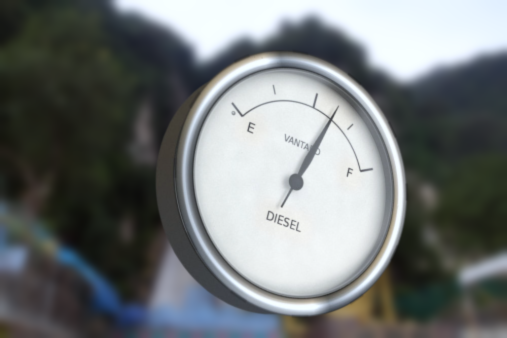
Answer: **0.625**
